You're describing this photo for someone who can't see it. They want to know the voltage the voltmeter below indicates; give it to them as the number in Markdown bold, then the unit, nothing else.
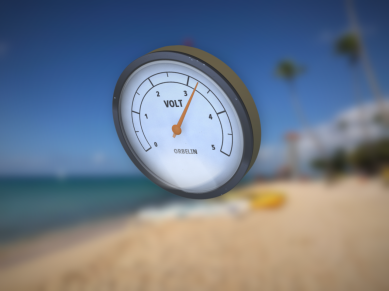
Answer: **3.25** V
